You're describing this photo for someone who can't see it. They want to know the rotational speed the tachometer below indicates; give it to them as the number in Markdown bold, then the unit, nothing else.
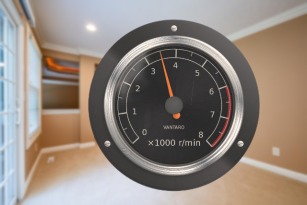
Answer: **3500** rpm
